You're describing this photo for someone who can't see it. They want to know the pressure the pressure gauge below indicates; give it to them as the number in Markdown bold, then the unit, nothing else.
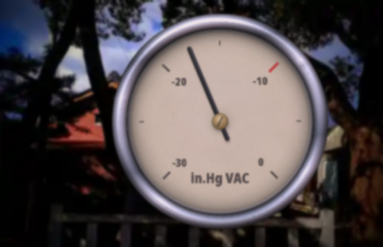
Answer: **-17.5** inHg
